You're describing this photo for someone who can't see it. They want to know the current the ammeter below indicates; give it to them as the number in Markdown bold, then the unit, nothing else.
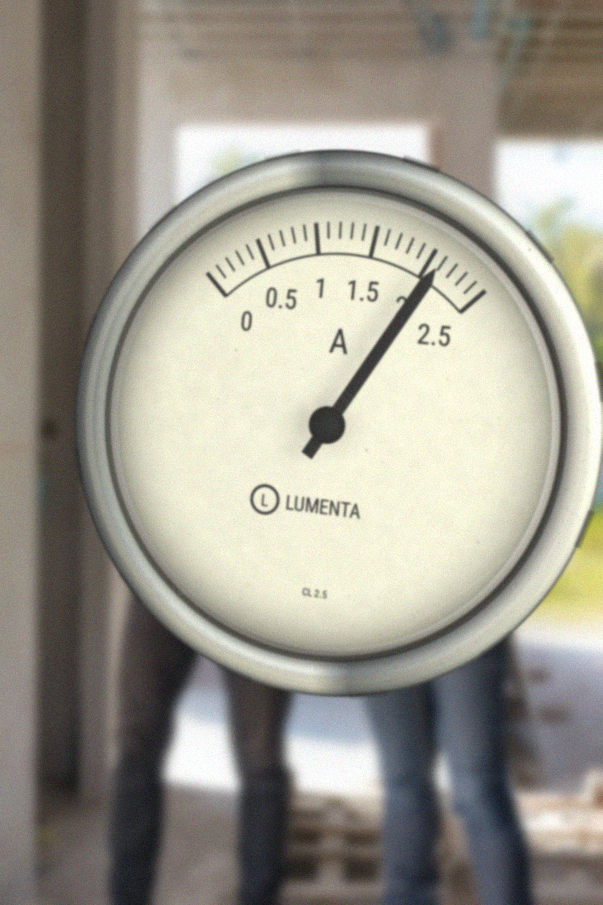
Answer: **2.1** A
